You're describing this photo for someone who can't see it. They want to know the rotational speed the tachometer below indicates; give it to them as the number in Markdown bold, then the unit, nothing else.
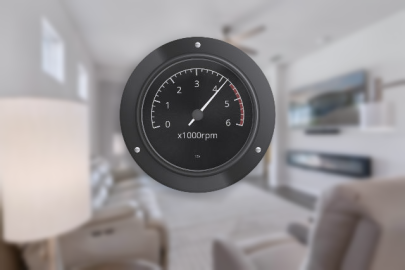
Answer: **4200** rpm
